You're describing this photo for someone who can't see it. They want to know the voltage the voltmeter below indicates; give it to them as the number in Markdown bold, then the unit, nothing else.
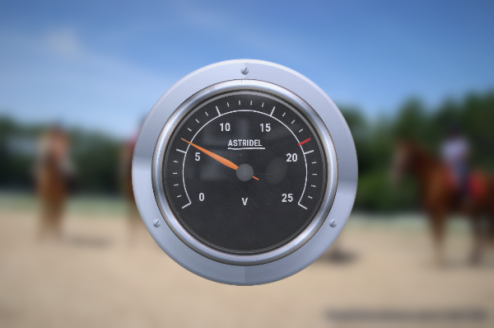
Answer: **6** V
